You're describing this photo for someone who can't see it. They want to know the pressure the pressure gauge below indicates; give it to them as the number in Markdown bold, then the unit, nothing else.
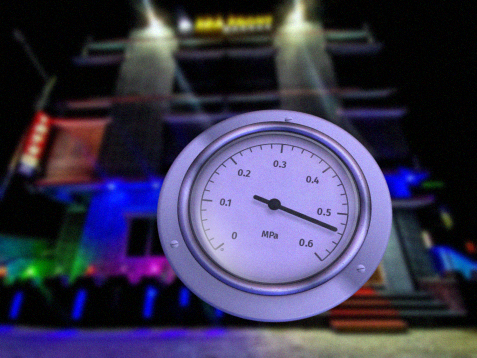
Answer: **0.54** MPa
